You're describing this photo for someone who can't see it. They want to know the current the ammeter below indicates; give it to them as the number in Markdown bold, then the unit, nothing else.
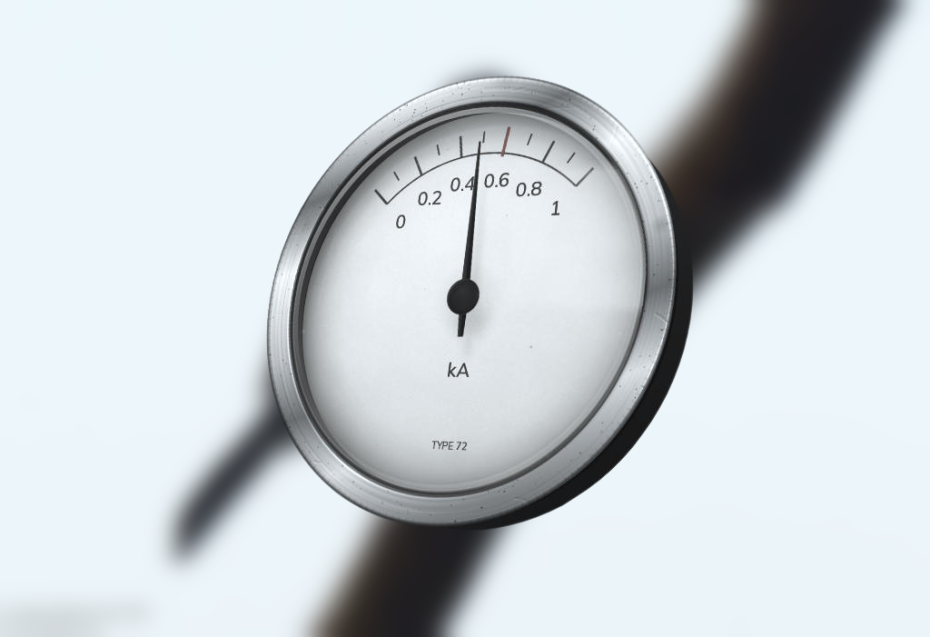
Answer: **0.5** kA
